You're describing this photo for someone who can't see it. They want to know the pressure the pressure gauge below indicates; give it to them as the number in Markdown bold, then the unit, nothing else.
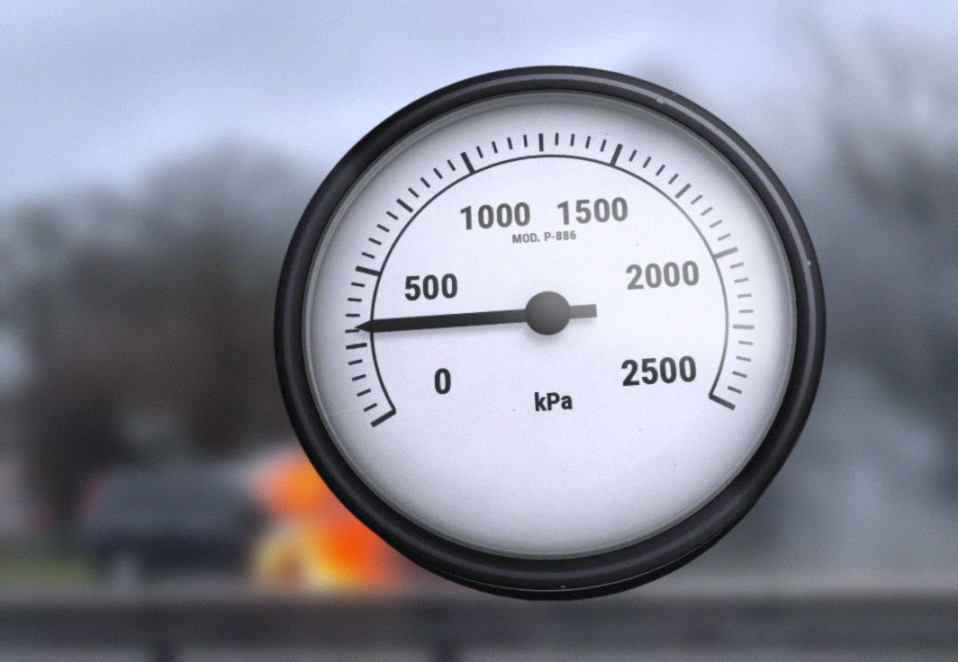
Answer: **300** kPa
